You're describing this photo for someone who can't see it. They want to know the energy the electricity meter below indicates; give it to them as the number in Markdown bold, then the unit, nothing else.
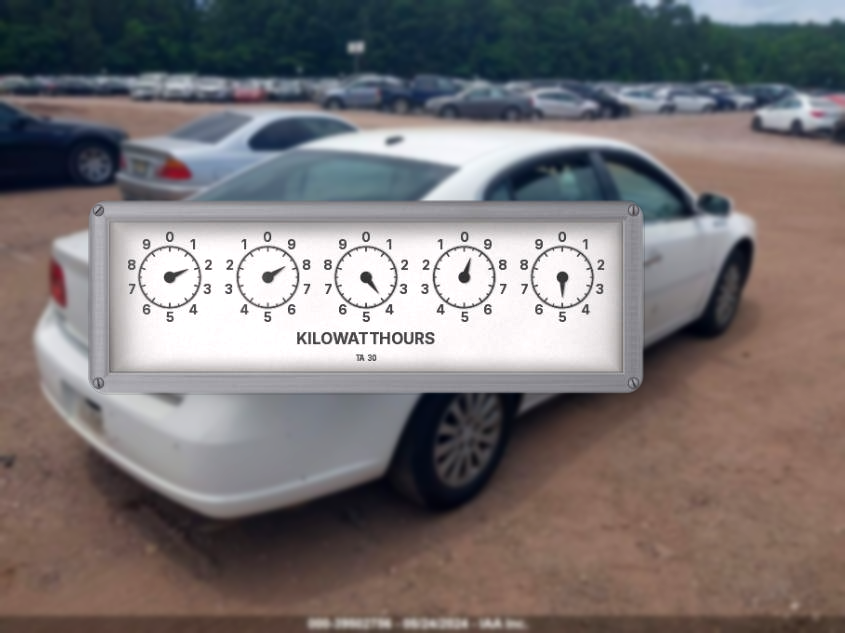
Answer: **18395** kWh
